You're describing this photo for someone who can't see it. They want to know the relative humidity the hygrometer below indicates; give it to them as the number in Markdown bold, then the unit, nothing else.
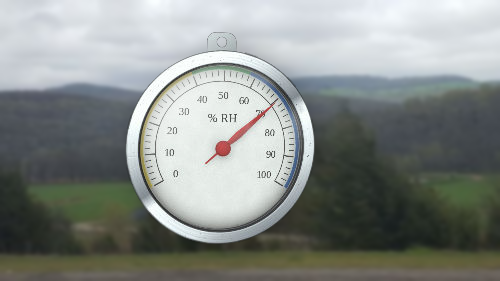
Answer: **70** %
